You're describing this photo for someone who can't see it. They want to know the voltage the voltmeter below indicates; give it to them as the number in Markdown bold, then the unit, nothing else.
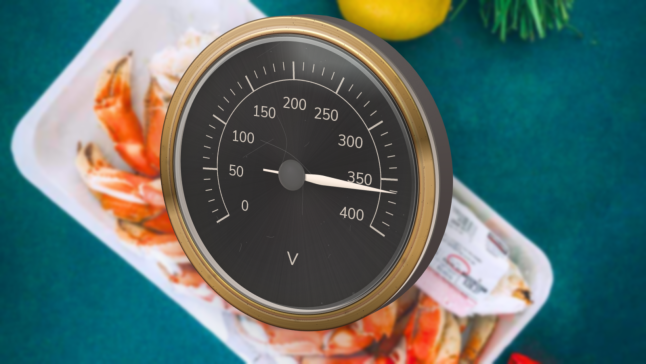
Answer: **360** V
